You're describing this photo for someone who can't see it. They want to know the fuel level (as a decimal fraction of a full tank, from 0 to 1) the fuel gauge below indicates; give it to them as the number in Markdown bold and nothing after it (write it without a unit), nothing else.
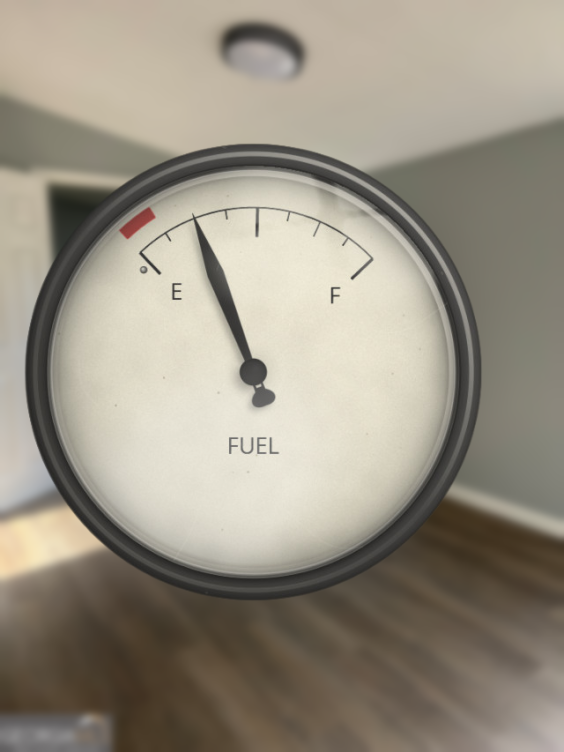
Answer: **0.25**
